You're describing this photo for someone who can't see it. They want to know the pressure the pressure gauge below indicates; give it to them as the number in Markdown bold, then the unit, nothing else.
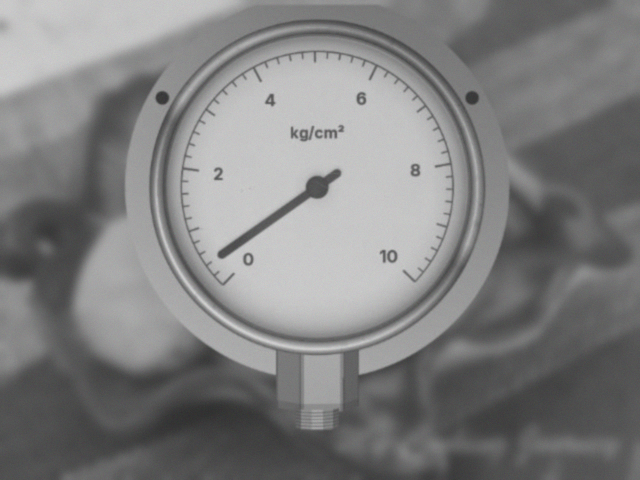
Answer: **0.4** kg/cm²
